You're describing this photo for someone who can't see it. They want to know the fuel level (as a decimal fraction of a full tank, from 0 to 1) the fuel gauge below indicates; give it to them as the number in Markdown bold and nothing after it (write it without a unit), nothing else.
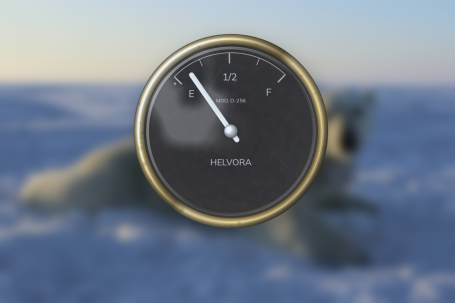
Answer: **0.125**
